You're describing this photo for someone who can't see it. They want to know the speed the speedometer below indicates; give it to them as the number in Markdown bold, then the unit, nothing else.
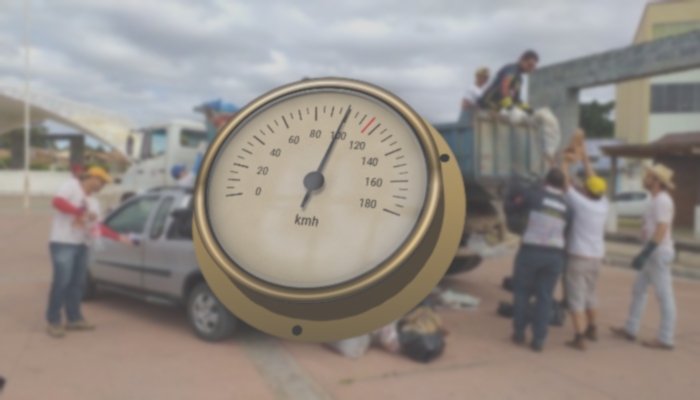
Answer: **100** km/h
